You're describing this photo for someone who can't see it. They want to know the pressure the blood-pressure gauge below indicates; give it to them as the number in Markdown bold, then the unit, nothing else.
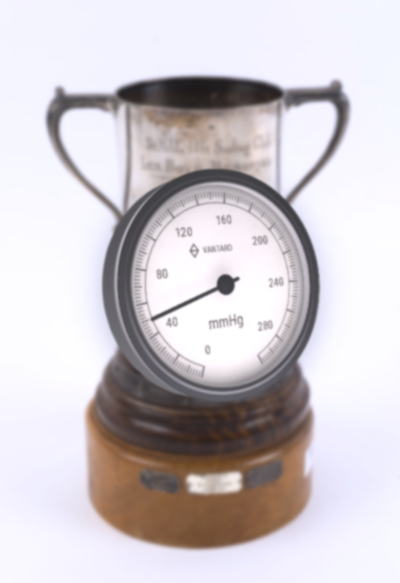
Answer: **50** mmHg
